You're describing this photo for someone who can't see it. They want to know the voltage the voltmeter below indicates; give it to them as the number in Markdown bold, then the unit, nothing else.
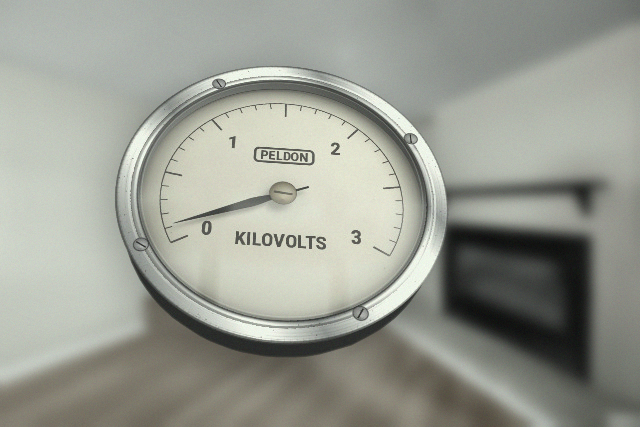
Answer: **0.1** kV
